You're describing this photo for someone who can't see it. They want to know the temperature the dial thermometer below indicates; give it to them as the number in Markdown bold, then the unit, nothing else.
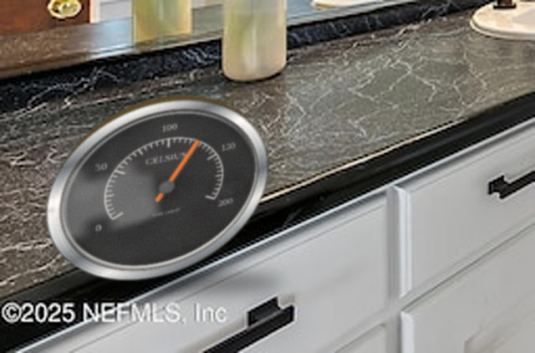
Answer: **125** °C
